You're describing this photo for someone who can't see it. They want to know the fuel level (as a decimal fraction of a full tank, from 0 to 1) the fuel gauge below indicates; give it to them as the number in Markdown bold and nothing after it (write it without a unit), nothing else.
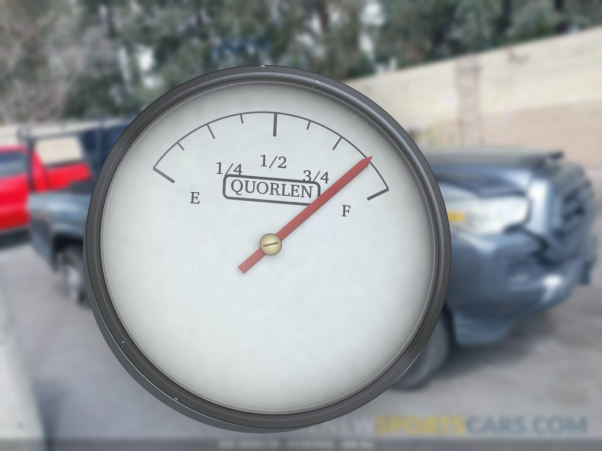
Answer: **0.875**
